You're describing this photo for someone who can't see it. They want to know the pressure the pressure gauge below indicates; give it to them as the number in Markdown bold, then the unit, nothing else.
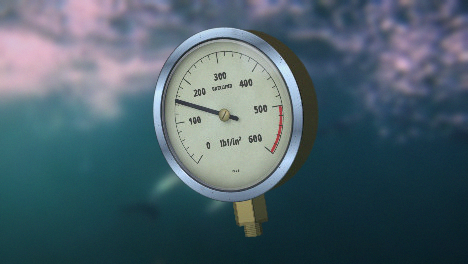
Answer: **150** psi
